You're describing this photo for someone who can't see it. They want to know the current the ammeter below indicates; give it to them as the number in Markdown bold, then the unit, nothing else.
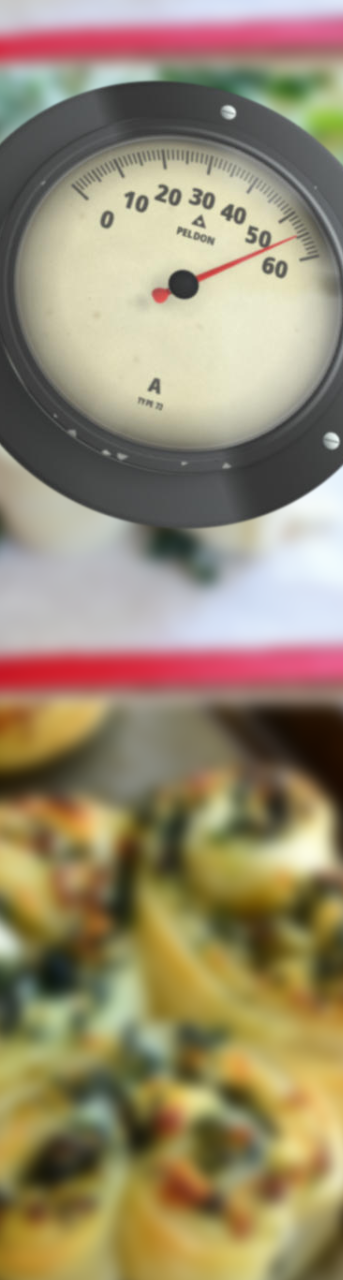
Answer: **55** A
